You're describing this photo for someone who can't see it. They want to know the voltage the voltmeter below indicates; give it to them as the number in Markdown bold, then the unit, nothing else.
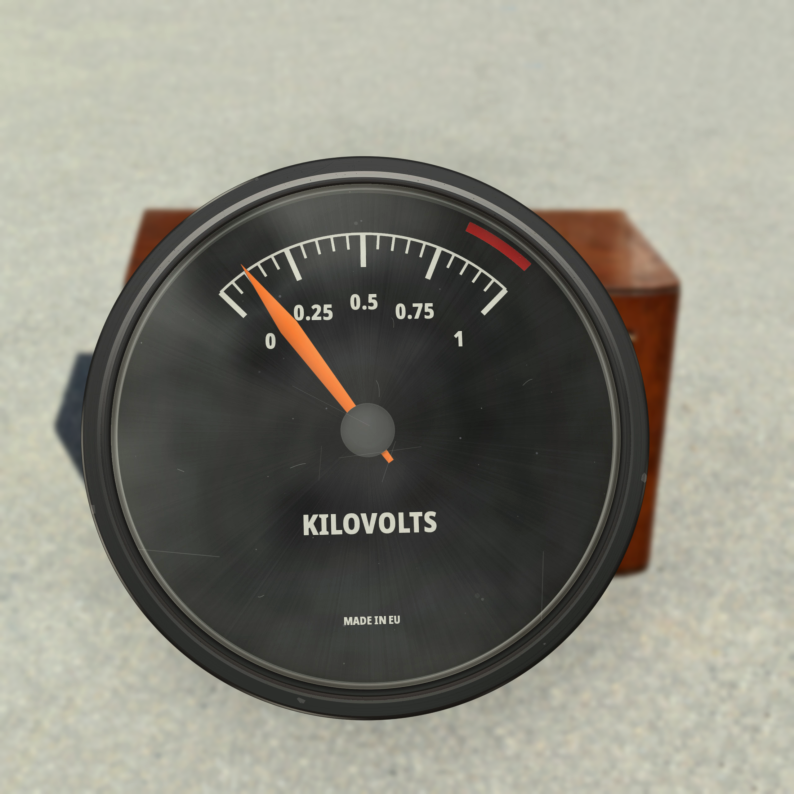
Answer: **0.1** kV
